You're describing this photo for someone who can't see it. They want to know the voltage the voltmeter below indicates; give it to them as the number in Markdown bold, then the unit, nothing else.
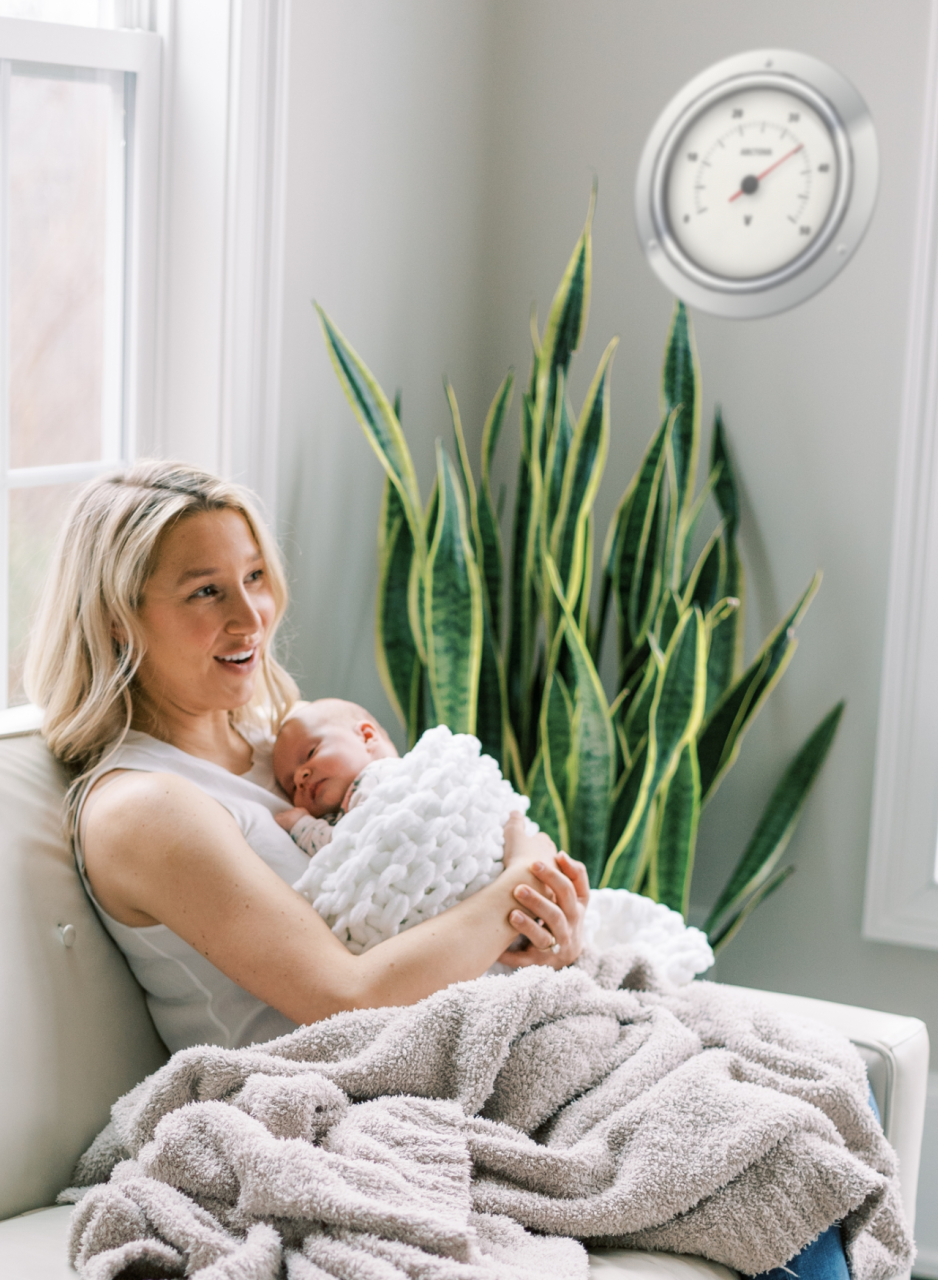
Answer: **35** V
